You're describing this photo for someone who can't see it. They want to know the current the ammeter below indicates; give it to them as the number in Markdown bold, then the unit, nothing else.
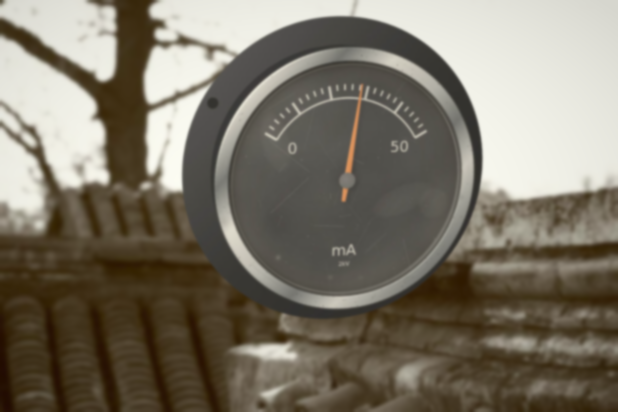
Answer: **28** mA
